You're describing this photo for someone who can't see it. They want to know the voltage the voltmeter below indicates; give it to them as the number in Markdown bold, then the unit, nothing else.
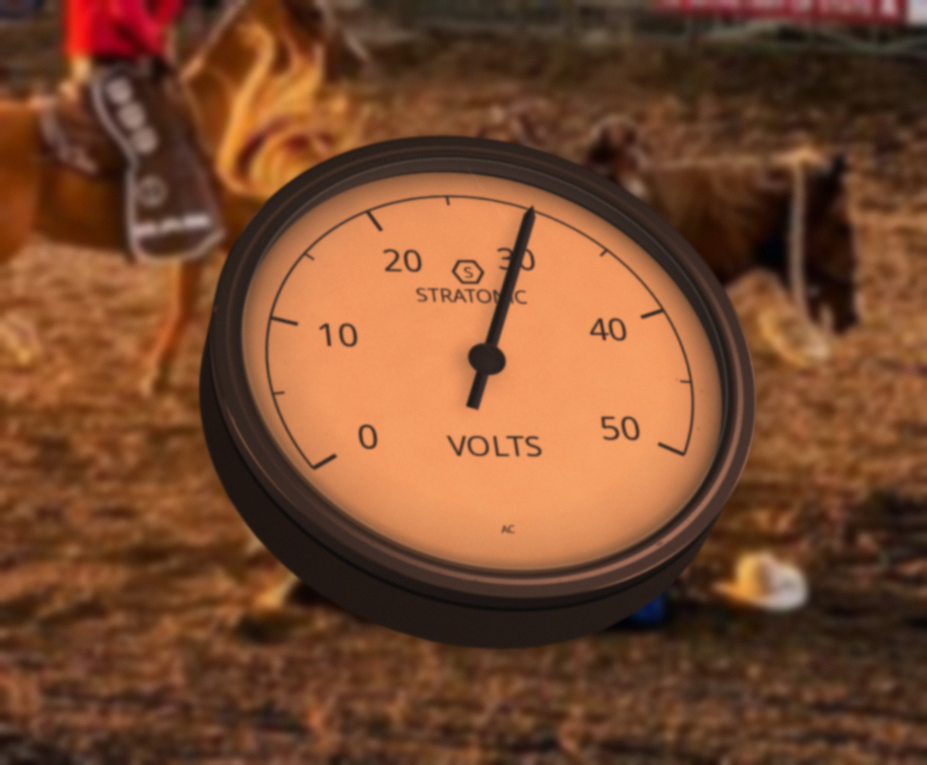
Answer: **30** V
